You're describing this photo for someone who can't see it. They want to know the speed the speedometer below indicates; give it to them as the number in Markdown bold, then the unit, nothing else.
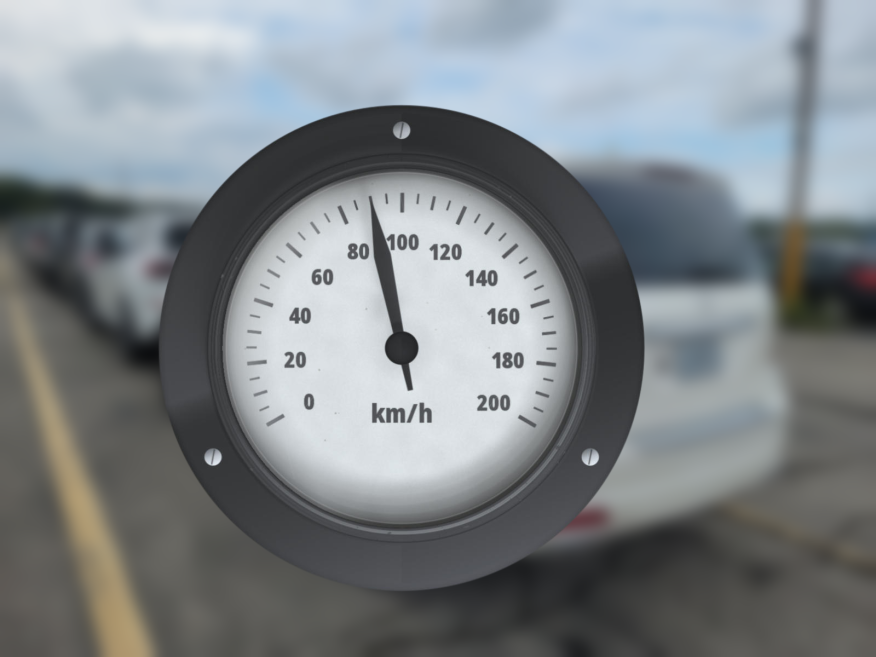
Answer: **90** km/h
